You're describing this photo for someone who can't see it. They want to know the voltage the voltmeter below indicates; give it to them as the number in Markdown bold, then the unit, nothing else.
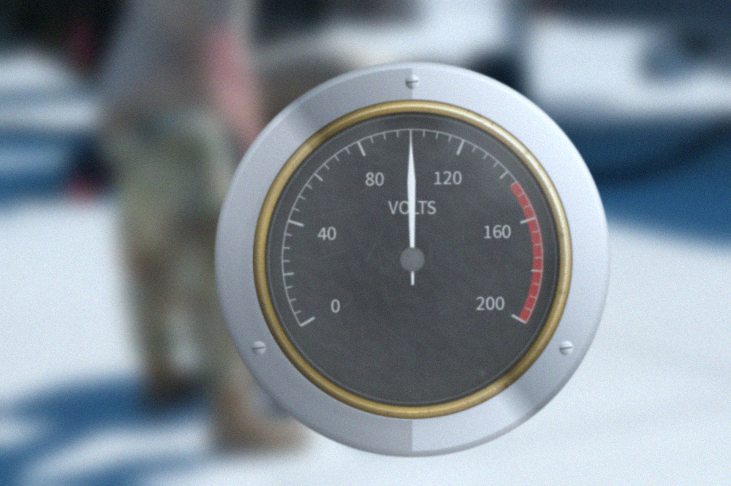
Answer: **100** V
